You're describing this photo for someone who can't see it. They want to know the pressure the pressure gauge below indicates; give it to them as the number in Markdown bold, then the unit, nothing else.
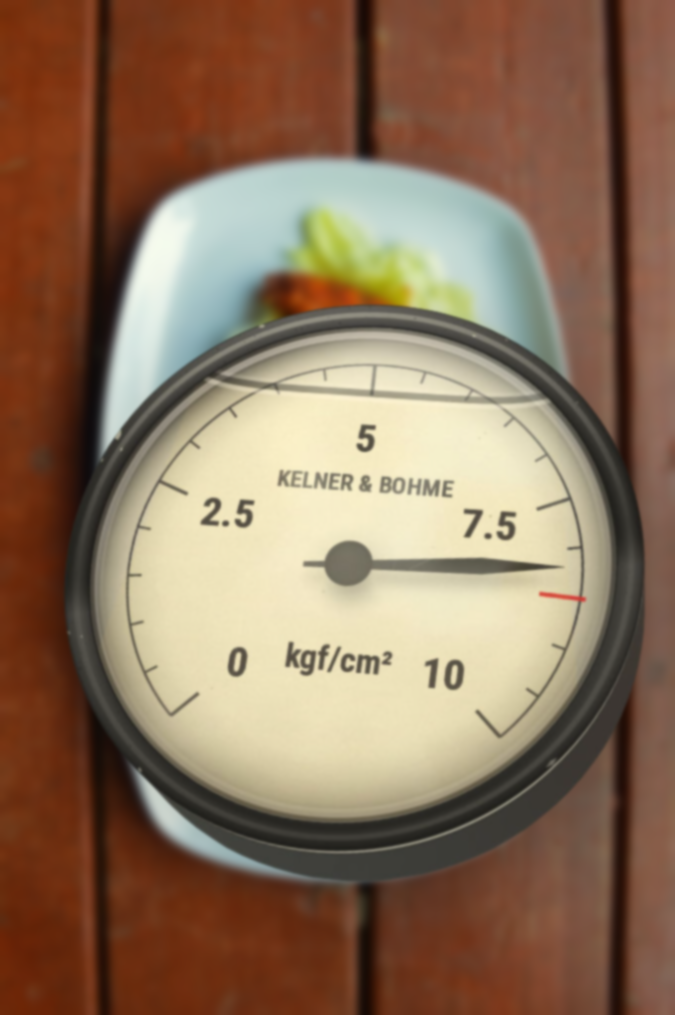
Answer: **8.25** kg/cm²
